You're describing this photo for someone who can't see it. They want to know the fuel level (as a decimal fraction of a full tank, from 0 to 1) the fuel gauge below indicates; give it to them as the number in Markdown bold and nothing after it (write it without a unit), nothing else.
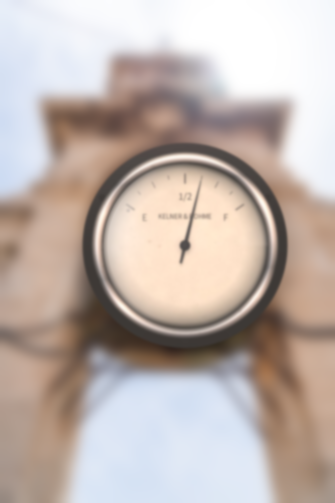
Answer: **0.625**
